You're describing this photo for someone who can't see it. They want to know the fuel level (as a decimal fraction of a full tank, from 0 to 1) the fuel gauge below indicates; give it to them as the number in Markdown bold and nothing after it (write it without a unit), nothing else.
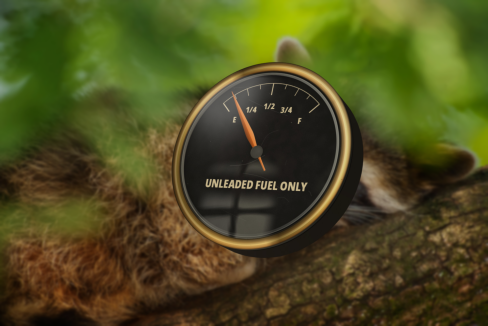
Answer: **0.125**
